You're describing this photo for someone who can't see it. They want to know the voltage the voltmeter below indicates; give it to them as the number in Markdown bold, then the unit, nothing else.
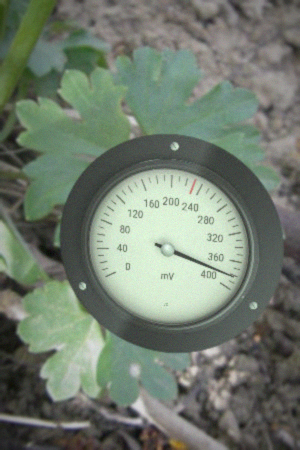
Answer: **380** mV
